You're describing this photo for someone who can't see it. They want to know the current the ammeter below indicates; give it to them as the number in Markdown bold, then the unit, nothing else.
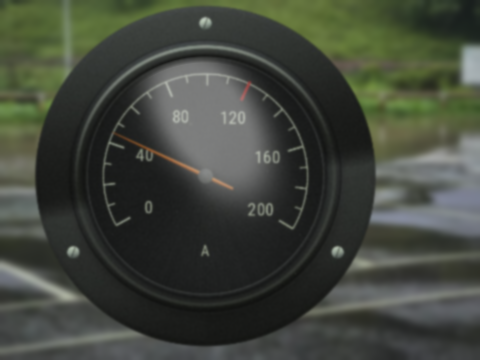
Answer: **45** A
